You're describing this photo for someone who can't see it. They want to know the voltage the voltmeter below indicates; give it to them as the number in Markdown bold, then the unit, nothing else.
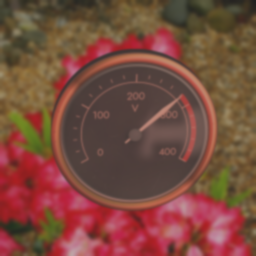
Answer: **280** V
